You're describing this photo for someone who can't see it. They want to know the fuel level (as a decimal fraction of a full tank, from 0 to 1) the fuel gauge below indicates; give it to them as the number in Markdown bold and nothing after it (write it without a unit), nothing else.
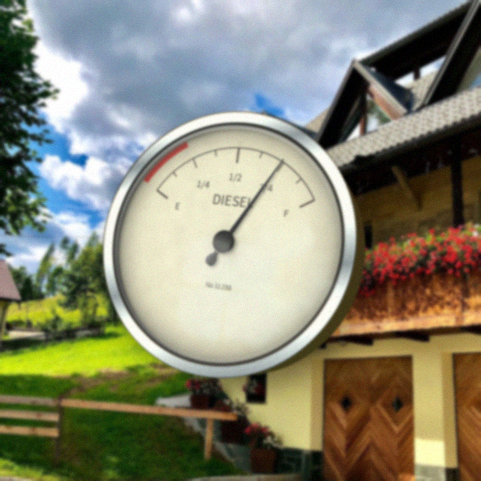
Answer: **0.75**
